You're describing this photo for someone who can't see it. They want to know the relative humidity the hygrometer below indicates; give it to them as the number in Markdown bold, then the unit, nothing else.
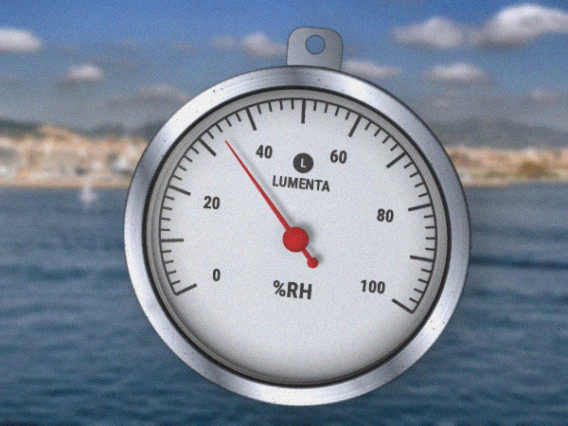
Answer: **34** %
